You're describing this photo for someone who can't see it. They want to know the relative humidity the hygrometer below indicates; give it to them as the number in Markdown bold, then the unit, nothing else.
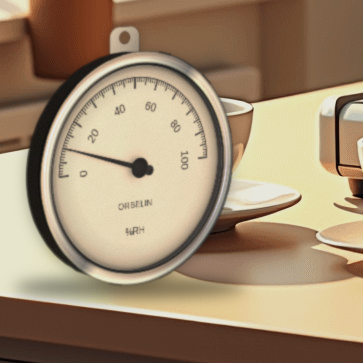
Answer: **10** %
